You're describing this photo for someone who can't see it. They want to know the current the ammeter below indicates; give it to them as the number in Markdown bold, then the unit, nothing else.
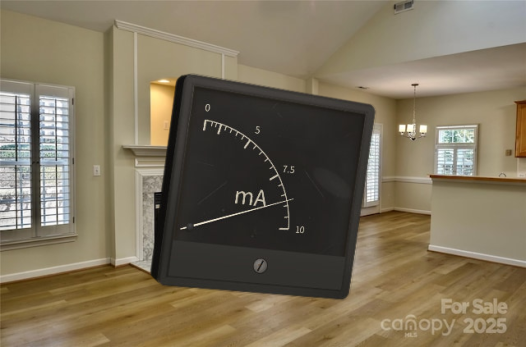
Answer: **8.75** mA
